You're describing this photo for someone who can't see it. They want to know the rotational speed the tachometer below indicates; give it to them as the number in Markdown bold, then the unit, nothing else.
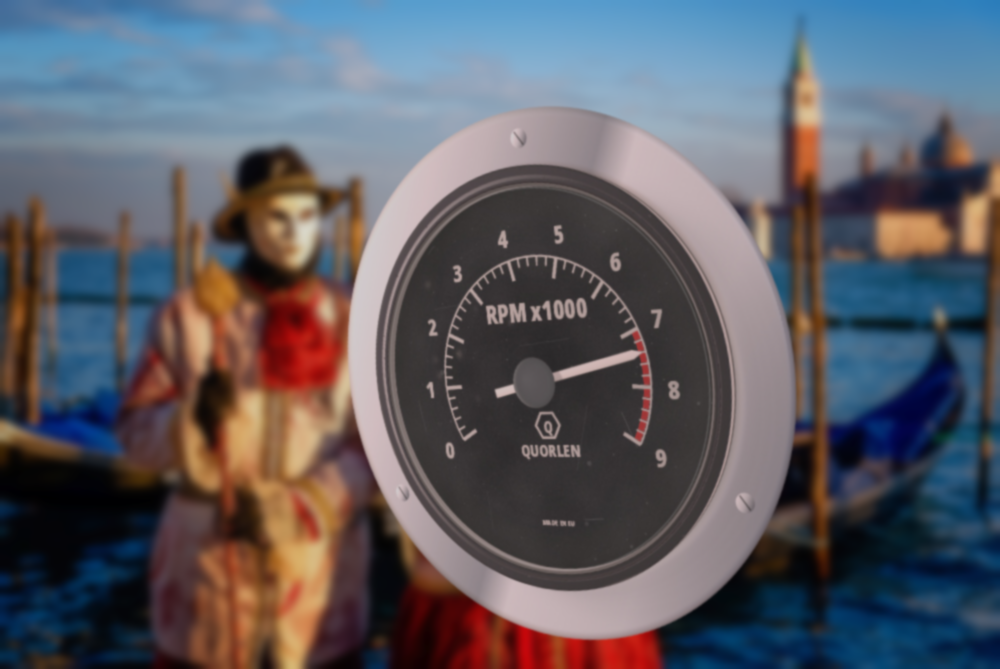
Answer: **7400** rpm
